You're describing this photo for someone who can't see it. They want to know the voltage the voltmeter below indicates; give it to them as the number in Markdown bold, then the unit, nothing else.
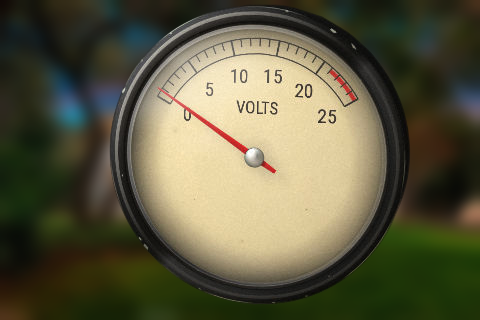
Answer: **1** V
